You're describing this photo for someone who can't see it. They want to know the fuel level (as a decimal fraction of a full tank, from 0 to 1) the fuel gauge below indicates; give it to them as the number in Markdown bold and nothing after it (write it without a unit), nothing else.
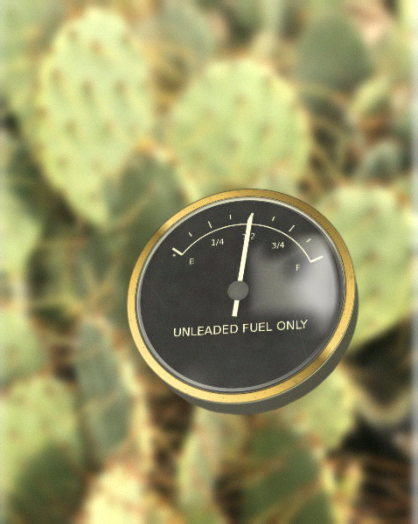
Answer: **0.5**
